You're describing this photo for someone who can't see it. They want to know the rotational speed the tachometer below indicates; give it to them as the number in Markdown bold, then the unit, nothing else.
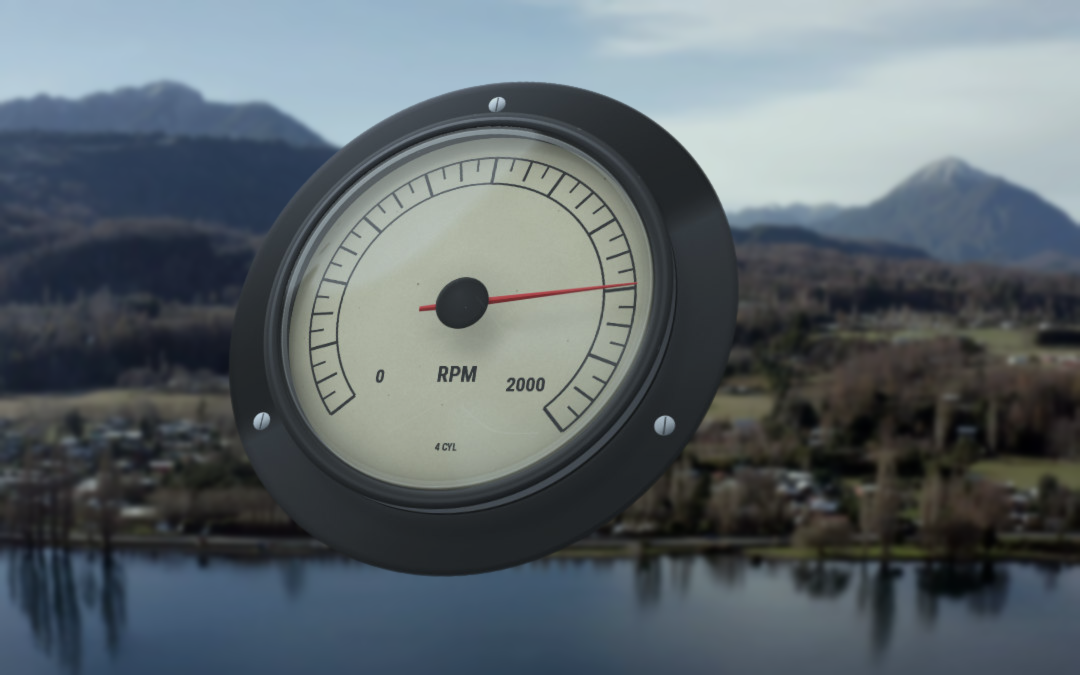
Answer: **1600** rpm
